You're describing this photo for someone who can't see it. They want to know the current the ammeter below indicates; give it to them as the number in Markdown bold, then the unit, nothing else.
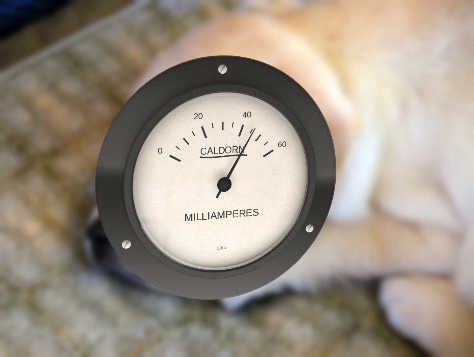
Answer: **45** mA
